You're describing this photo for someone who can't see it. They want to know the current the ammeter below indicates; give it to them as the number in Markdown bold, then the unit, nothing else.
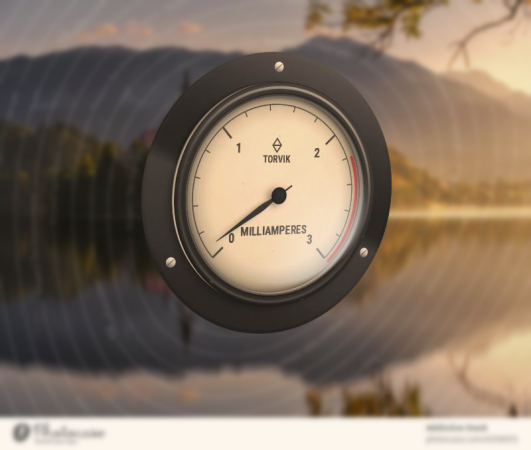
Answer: **0.1** mA
